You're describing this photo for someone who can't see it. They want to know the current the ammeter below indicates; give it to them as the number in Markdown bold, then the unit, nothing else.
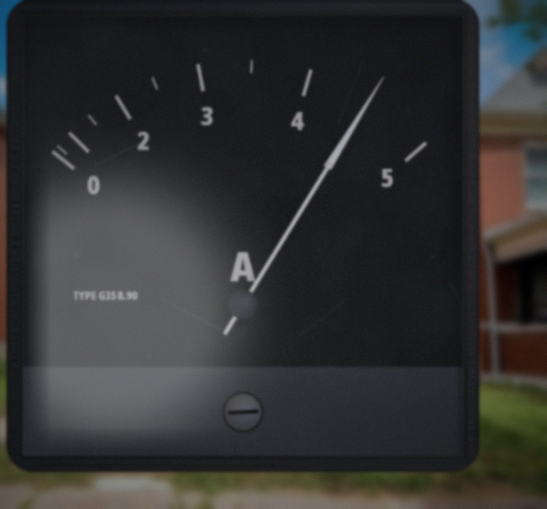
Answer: **4.5** A
